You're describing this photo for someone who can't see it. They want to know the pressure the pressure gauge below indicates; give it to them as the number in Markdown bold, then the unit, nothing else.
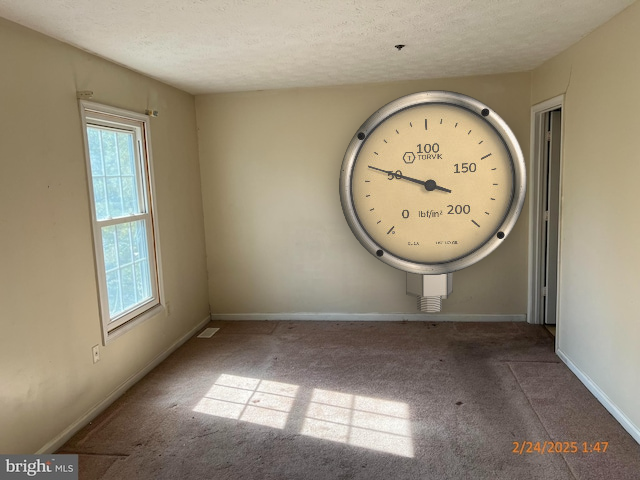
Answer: **50** psi
